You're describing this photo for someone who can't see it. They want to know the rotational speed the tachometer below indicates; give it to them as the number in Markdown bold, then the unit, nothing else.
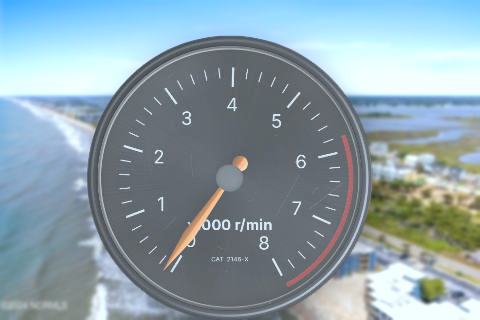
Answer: **100** rpm
